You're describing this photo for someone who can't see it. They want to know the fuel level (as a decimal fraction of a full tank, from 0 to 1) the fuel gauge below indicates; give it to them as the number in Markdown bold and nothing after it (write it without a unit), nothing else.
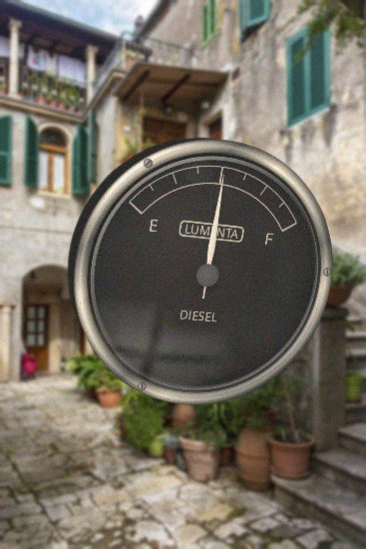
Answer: **0.5**
